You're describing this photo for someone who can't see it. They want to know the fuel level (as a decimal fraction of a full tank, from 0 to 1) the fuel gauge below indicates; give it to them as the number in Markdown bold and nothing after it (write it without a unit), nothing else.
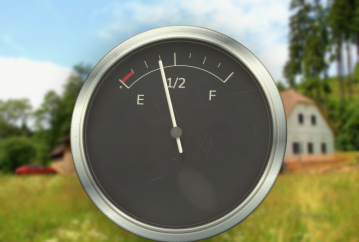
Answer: **0.375**
